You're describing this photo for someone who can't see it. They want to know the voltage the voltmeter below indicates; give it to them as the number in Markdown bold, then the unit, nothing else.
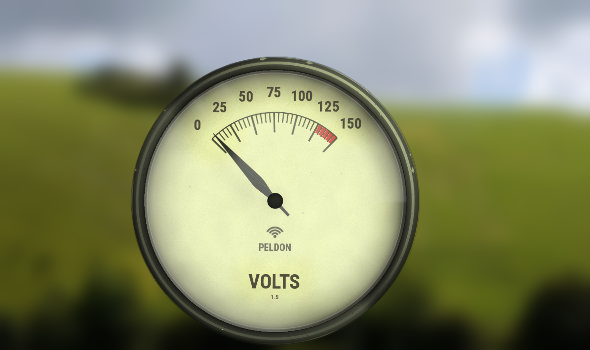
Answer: **5** V
